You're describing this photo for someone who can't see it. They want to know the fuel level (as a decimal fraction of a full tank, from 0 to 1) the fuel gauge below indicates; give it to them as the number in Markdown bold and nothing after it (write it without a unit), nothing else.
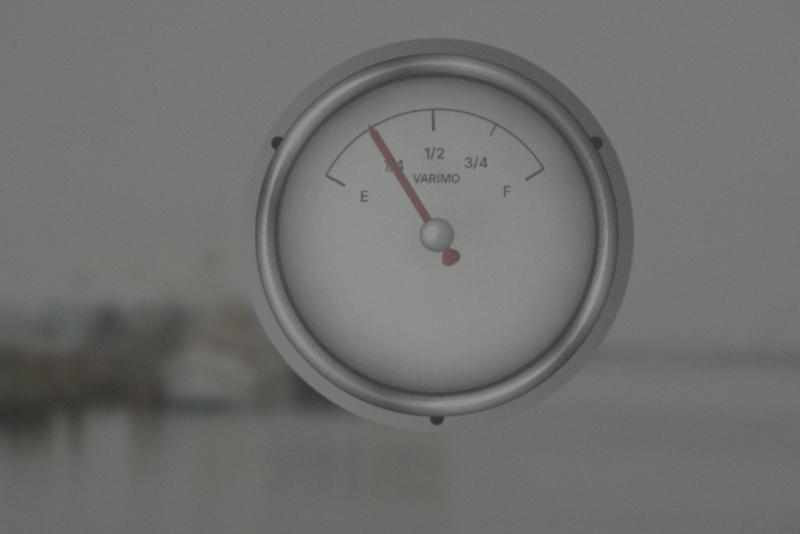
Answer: **0.25**
